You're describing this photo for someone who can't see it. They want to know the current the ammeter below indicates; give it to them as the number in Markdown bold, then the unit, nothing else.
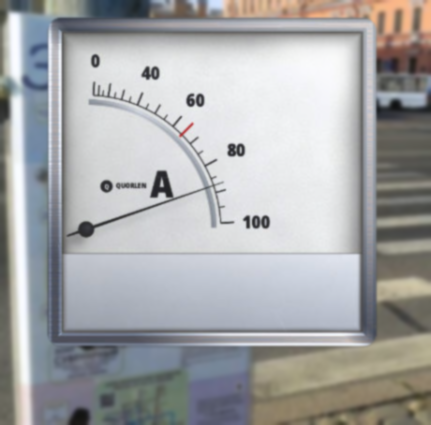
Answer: **87.5** A
